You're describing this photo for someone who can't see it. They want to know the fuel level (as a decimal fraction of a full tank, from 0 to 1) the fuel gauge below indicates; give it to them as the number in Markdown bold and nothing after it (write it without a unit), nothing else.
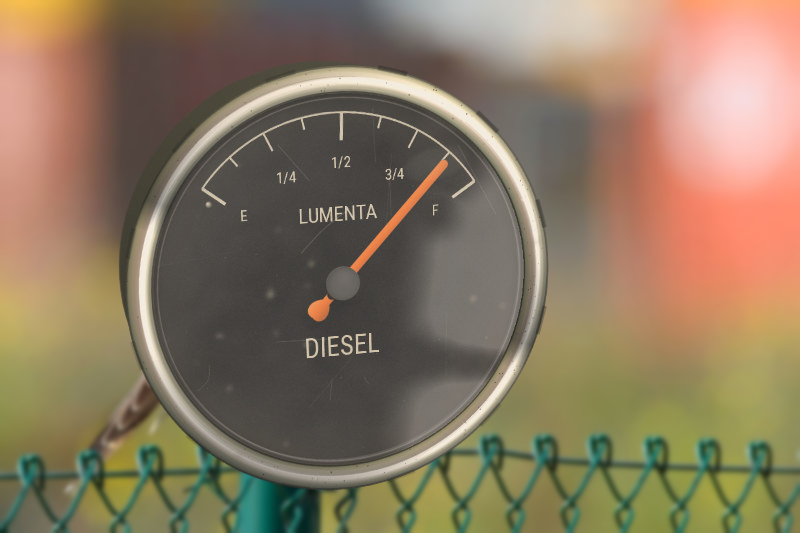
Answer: **0.875**
